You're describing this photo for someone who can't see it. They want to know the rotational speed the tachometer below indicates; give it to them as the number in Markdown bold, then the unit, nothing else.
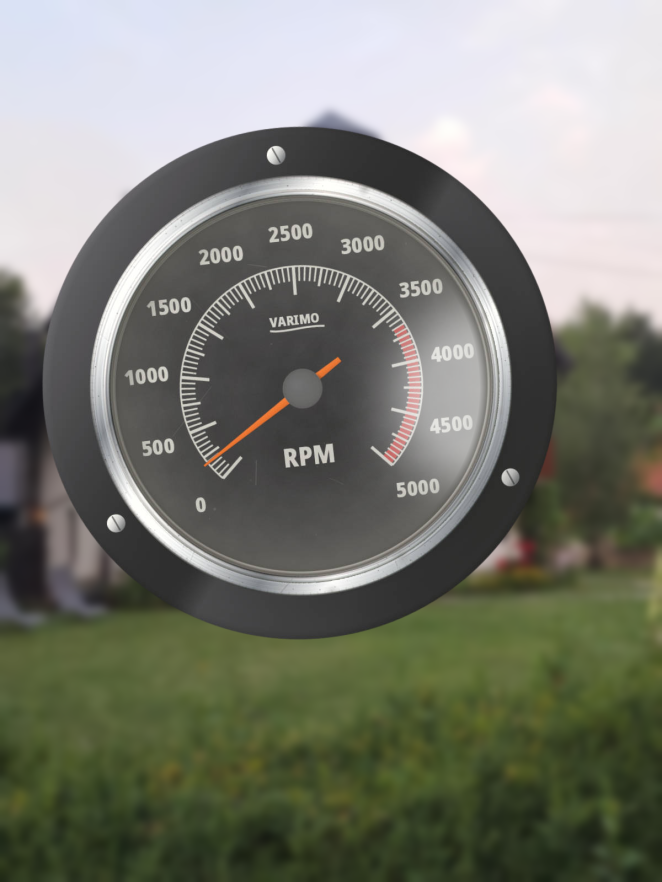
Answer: **200** rpm
